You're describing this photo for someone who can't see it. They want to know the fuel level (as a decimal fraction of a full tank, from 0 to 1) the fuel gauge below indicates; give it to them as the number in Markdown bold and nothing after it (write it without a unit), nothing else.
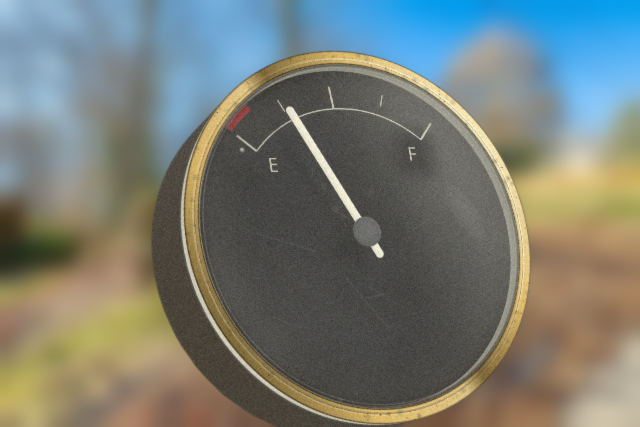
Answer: **0.25**
